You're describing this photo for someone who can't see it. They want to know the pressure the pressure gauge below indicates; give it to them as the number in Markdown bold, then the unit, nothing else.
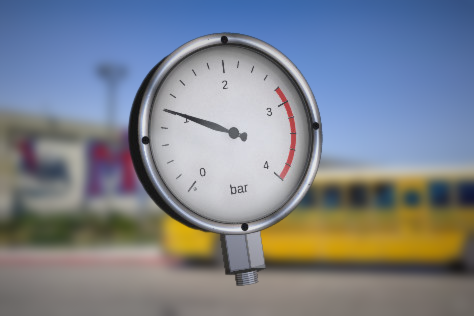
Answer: **1** bar
